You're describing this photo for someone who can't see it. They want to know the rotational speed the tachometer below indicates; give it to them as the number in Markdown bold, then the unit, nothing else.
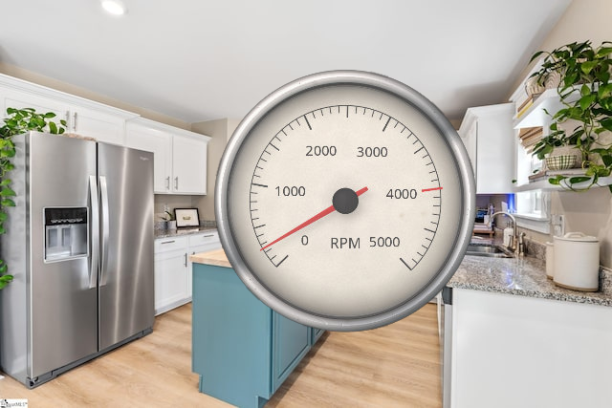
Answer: **250** rpm
